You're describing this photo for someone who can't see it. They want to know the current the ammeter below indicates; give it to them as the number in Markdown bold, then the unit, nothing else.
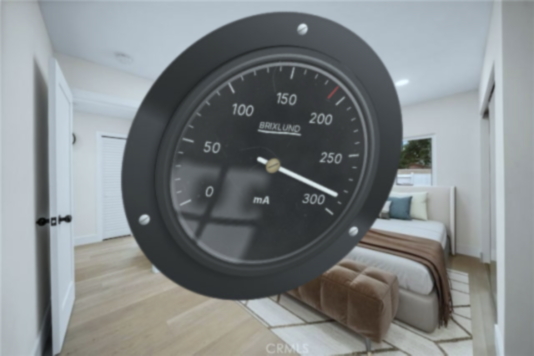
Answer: **285** mA
